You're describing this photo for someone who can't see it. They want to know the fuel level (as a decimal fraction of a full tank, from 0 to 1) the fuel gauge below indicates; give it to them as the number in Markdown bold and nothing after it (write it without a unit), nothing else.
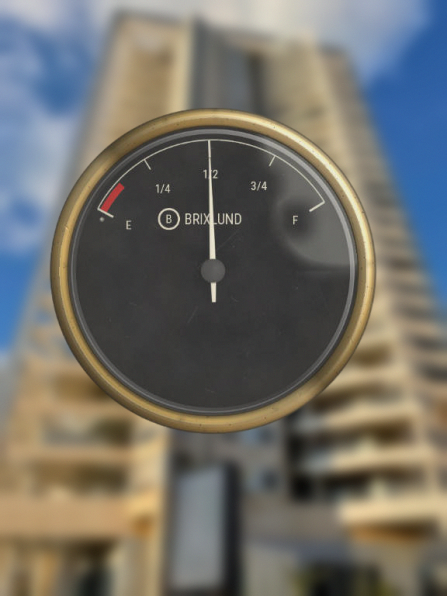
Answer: **0.5**
